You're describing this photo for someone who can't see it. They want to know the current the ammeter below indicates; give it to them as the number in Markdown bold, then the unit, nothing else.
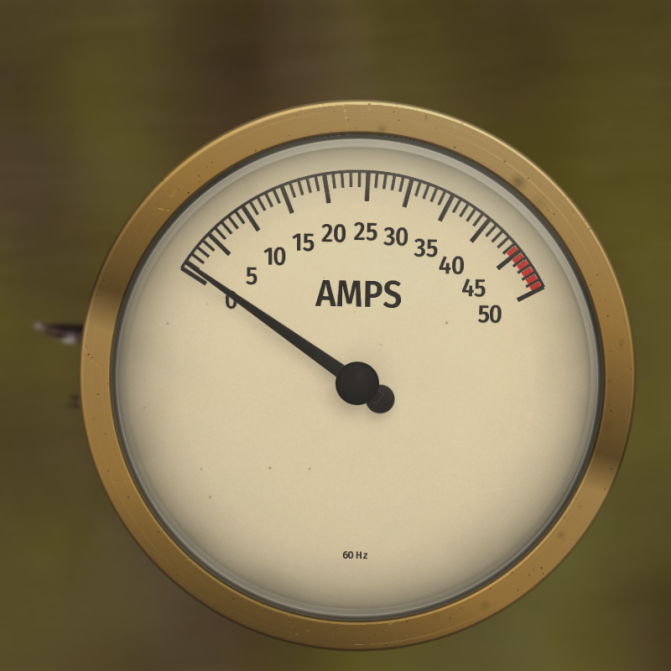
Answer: **1** A
